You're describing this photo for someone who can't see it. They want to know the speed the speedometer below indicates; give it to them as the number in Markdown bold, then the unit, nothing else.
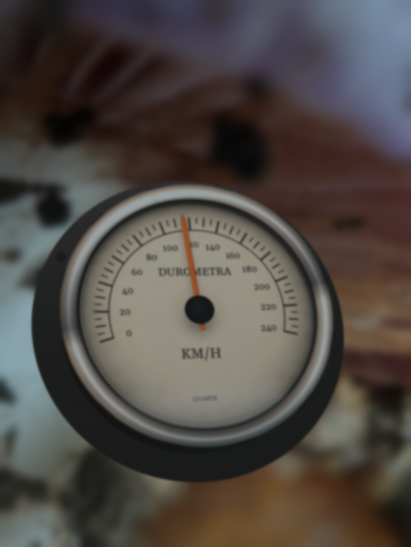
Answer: **115** km/h
